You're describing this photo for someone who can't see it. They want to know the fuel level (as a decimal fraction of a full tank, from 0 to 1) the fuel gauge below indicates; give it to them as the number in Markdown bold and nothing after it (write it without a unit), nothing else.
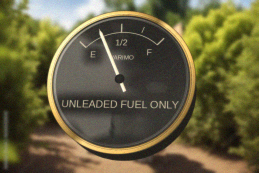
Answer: **0.25**
